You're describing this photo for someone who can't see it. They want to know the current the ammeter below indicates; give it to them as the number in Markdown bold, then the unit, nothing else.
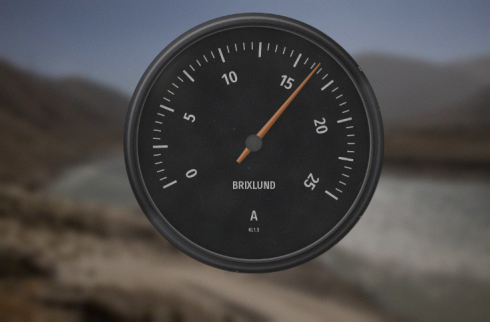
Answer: **16.25** A
